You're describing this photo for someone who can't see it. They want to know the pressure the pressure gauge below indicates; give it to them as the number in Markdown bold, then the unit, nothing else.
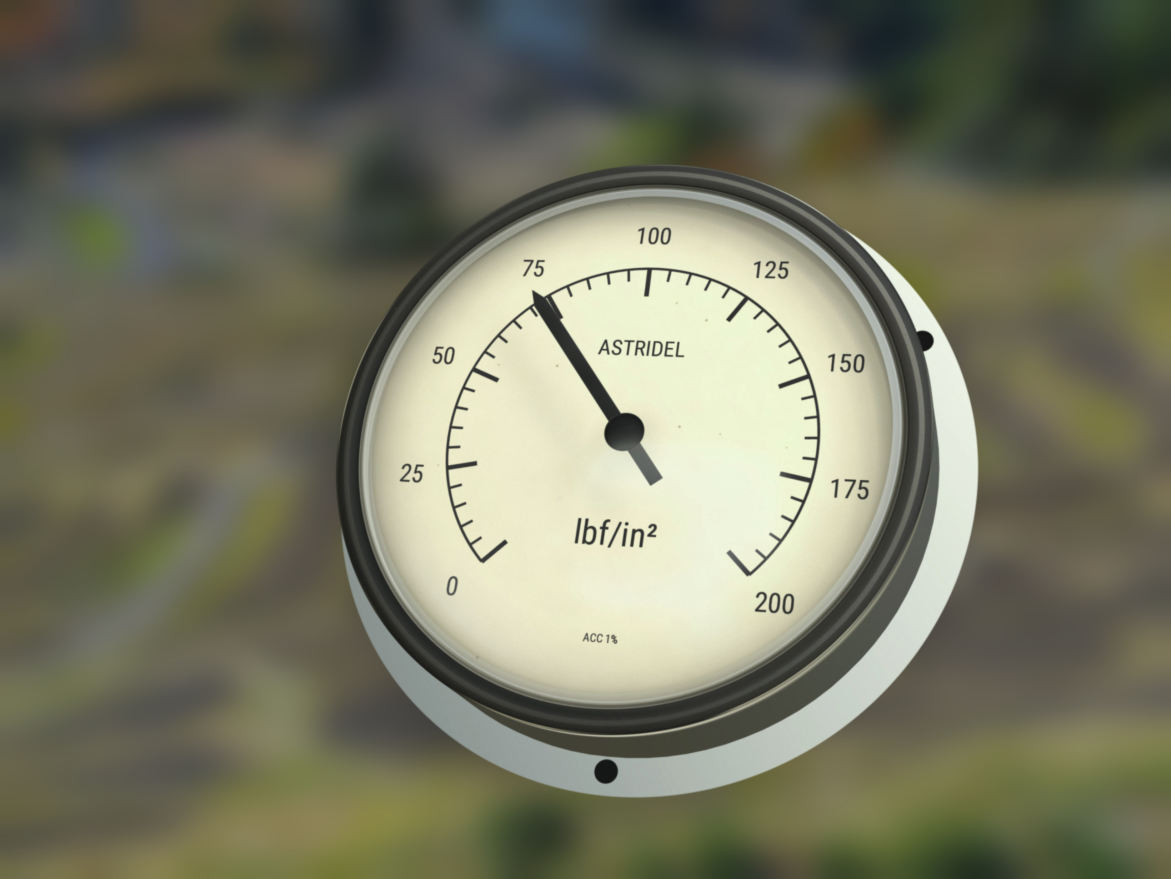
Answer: **72.5** psi
